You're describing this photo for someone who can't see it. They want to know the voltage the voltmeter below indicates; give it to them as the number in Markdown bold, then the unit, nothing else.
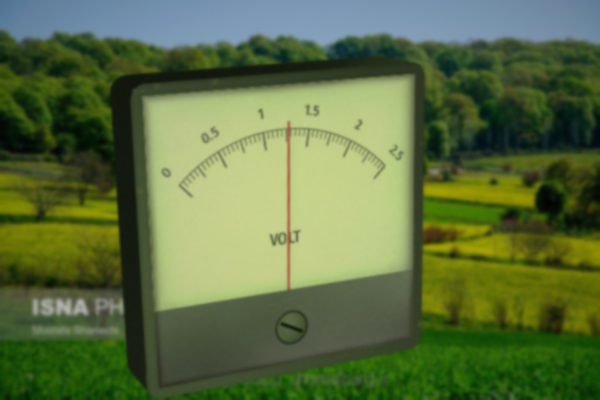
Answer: **1.25** V
